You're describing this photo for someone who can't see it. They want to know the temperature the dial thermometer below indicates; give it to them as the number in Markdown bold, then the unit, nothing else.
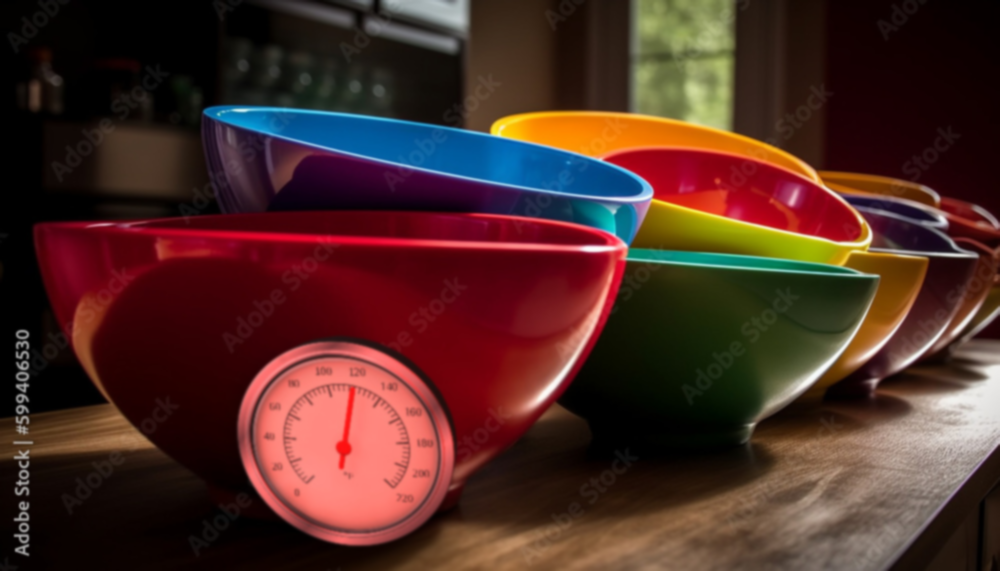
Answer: **120** °F
